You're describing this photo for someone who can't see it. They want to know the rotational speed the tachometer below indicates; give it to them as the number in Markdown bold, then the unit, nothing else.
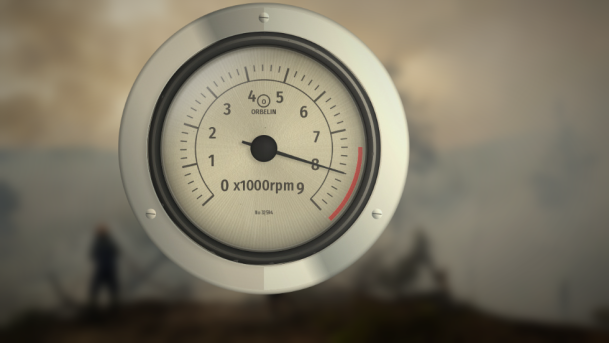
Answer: **8000** rpm
